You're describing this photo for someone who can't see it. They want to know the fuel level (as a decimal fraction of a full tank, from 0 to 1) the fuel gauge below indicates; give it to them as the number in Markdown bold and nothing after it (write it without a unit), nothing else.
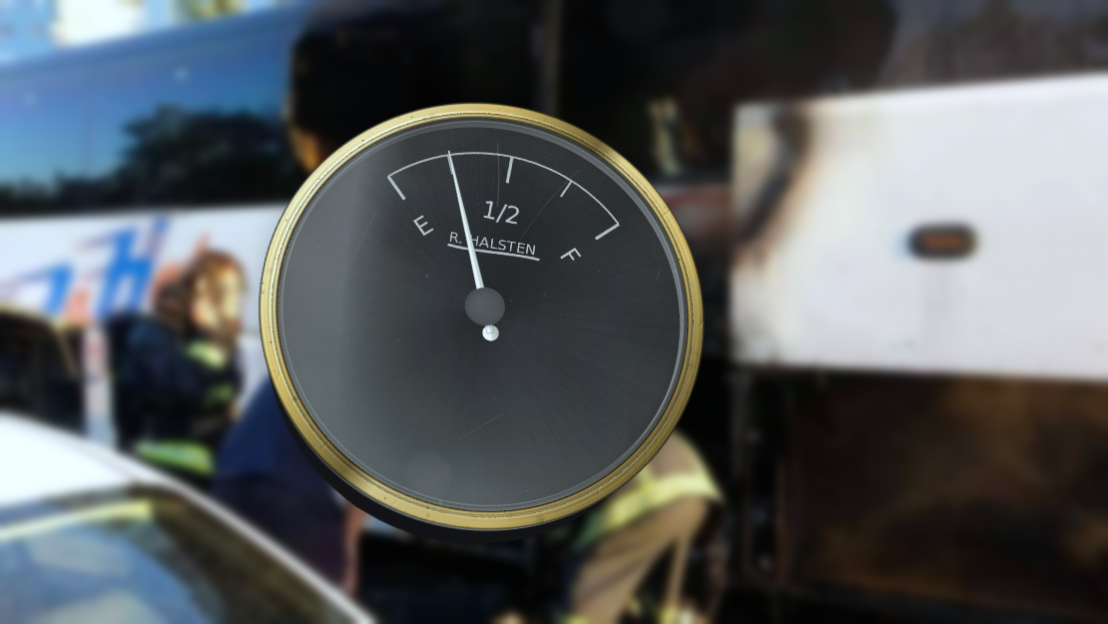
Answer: **0.25**
